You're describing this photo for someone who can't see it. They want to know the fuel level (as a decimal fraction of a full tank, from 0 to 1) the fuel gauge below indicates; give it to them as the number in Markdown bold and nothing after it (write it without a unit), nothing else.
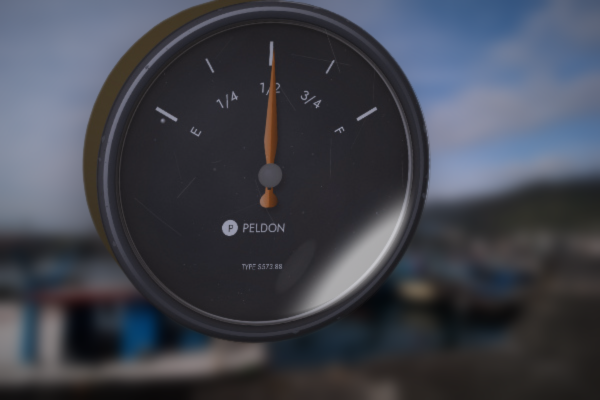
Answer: **0.5**
